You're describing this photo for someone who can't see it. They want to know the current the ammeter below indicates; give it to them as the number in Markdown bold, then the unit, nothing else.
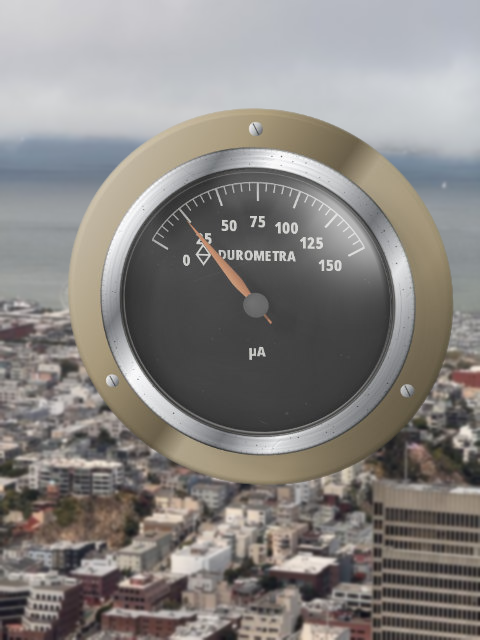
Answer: **25** µA
